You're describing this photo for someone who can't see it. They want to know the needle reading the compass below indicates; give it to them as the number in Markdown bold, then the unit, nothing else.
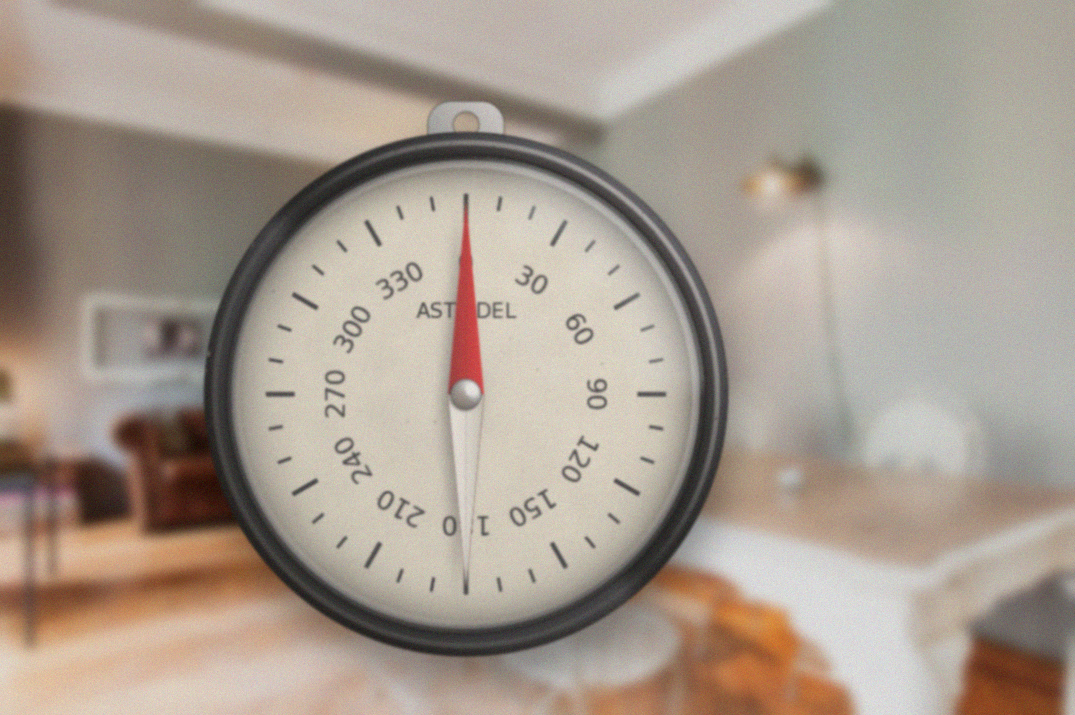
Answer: **0** °
